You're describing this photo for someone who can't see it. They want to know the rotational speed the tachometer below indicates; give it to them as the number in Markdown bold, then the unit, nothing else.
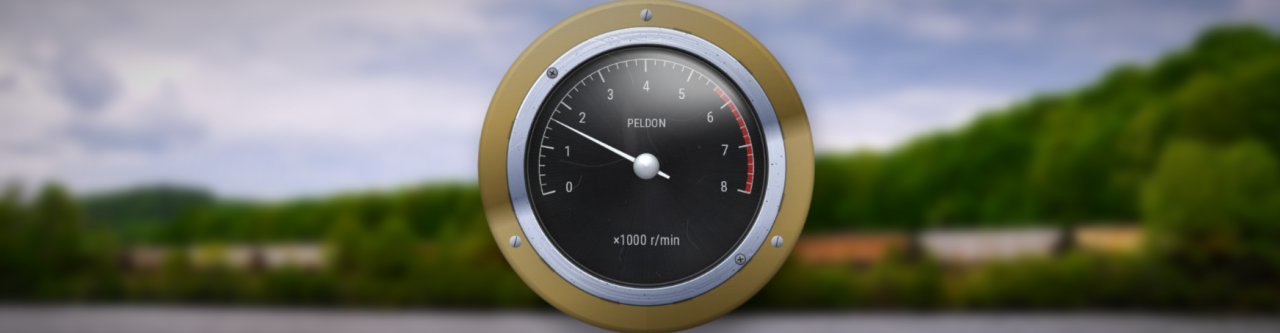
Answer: **1600** rpm
